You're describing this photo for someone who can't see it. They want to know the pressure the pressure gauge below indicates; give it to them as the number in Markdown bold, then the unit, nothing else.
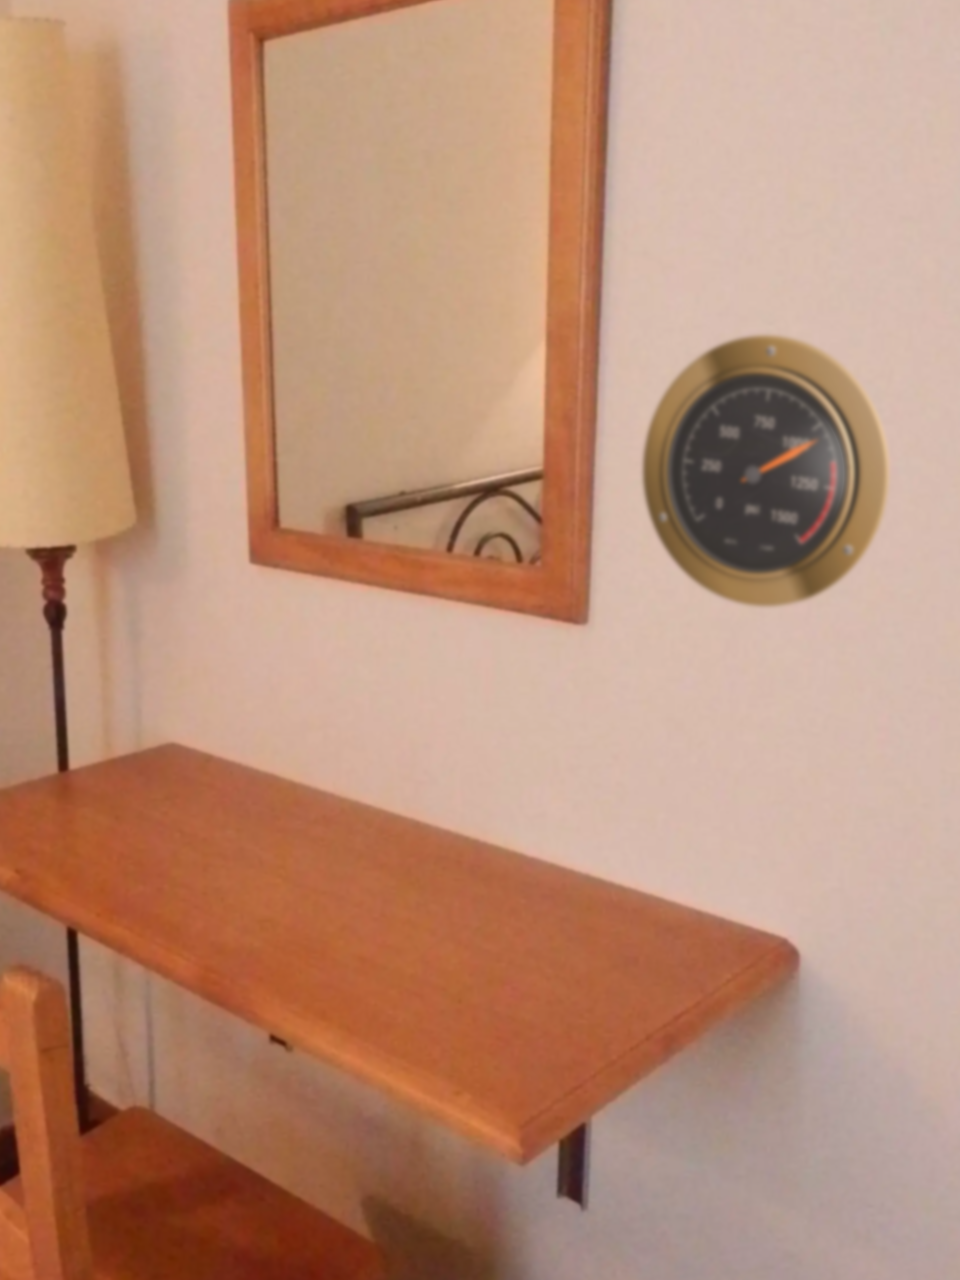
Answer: **1050** psi
